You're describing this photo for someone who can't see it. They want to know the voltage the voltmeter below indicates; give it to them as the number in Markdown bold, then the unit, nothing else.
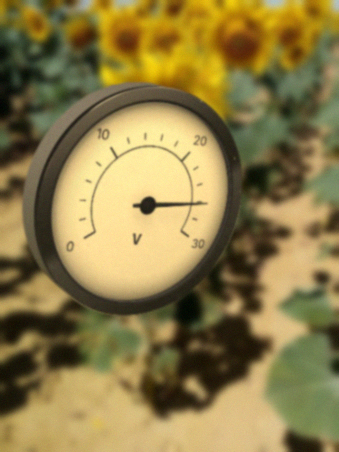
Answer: **26** V
